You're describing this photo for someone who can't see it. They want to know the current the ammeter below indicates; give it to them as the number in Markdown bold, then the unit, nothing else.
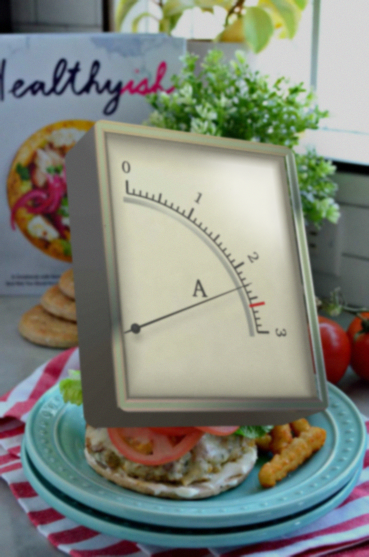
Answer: **2.3** A
